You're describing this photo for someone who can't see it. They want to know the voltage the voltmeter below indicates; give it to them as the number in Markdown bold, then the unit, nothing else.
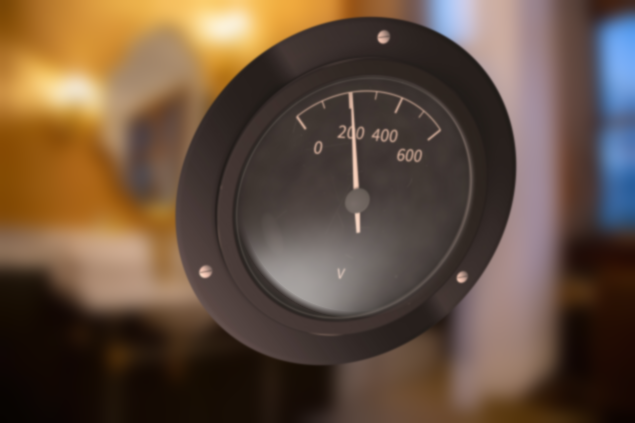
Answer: **200** V
